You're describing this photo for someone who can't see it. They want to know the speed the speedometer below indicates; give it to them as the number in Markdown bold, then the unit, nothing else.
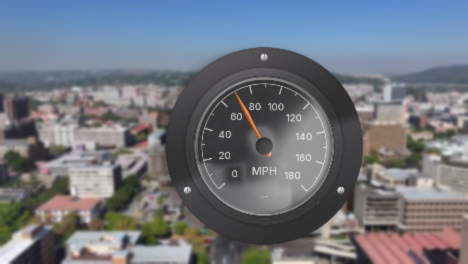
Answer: **70** mph
